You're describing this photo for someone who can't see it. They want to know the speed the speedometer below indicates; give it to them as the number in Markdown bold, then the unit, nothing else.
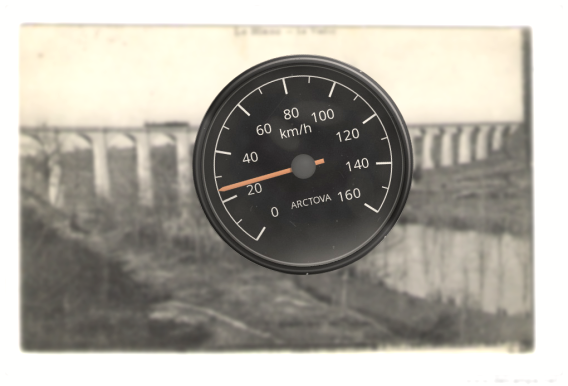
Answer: **25** km/h
